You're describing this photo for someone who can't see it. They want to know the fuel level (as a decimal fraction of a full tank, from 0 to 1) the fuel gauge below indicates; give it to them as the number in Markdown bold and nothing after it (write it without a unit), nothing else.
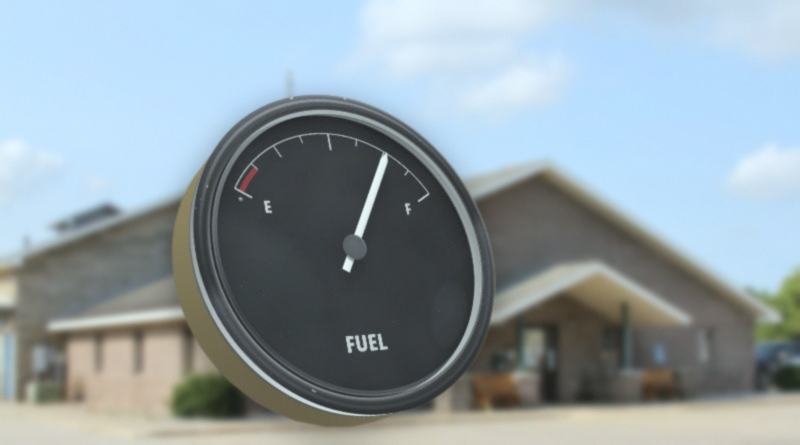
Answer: **0.75**
